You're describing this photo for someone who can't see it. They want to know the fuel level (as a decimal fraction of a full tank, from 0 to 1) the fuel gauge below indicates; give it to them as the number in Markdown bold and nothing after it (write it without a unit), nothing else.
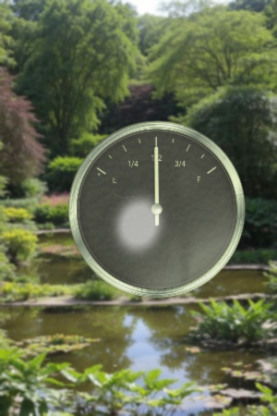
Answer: **0.5**
